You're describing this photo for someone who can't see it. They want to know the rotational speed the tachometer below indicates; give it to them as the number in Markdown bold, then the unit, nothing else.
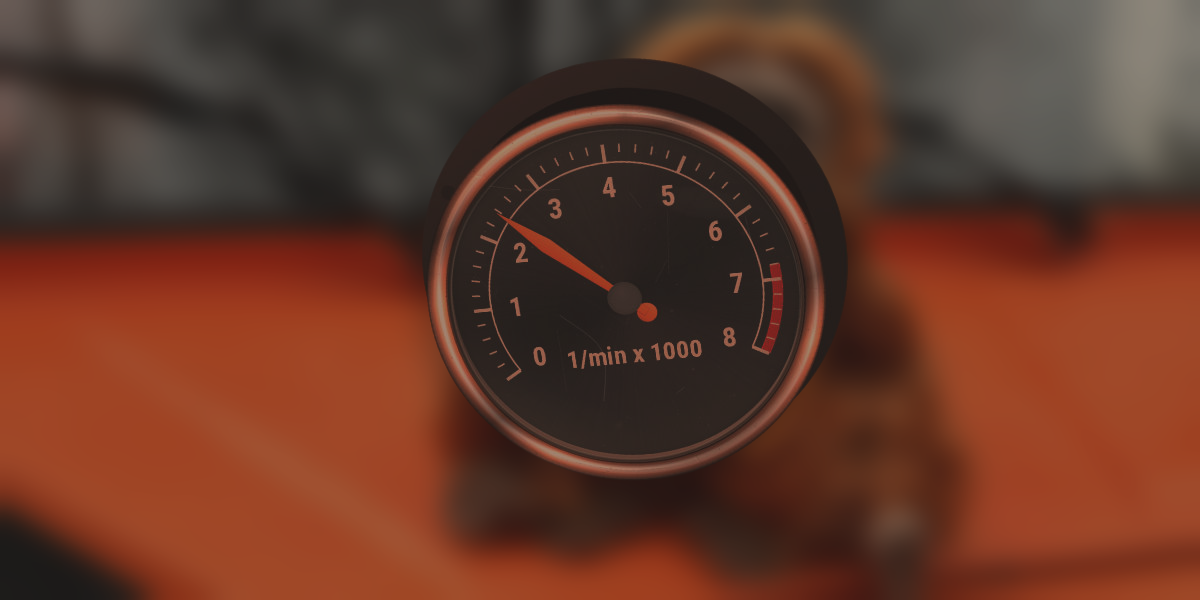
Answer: **2400** rpm
